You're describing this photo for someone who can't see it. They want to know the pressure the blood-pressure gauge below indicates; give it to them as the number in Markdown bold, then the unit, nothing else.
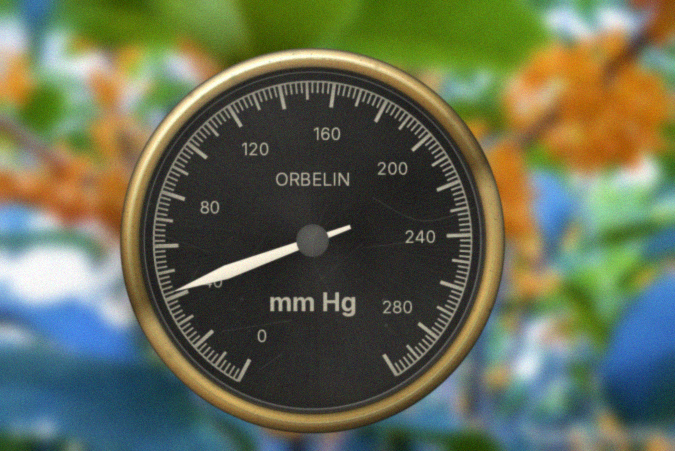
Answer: **42** mmHg
